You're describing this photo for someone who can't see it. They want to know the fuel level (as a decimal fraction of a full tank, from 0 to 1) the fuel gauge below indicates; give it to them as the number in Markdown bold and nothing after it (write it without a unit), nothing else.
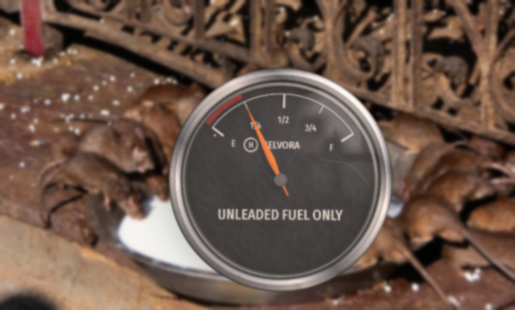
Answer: **0.25**
